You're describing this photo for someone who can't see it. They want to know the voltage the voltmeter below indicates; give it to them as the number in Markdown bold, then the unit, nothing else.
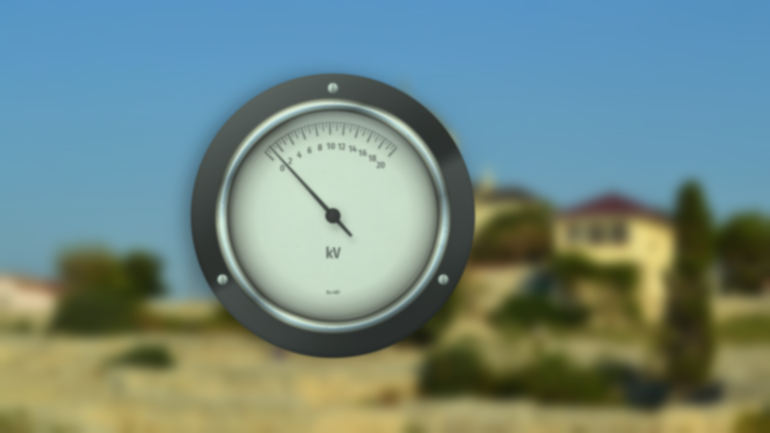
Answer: **1** kV
